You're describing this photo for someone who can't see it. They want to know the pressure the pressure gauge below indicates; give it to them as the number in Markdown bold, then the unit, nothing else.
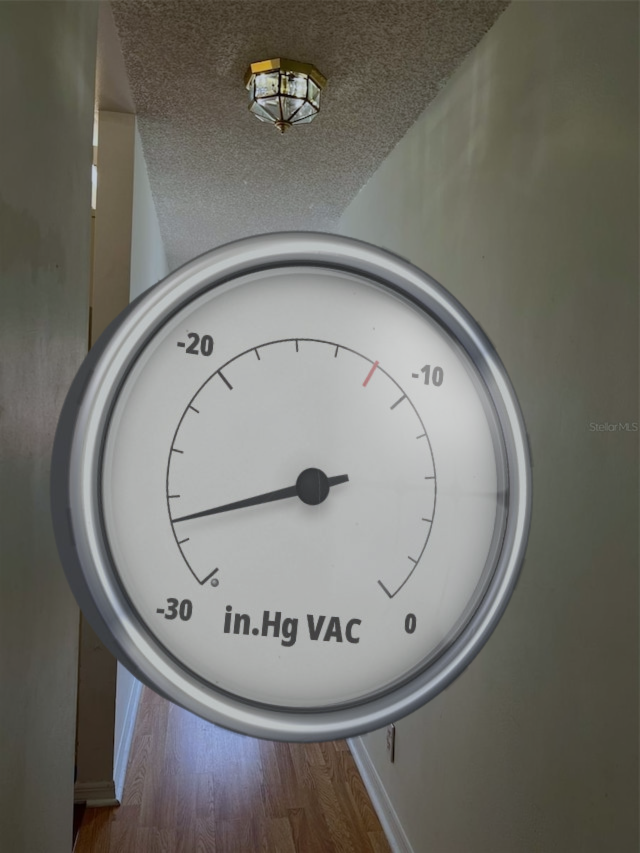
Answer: **-27** inHg
